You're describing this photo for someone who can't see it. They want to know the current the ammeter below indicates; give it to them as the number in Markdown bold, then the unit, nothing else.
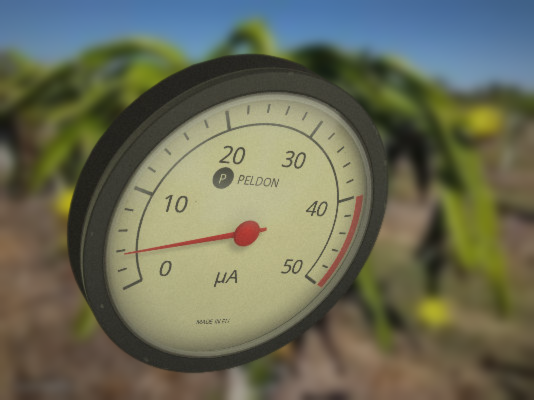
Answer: **4** µA
